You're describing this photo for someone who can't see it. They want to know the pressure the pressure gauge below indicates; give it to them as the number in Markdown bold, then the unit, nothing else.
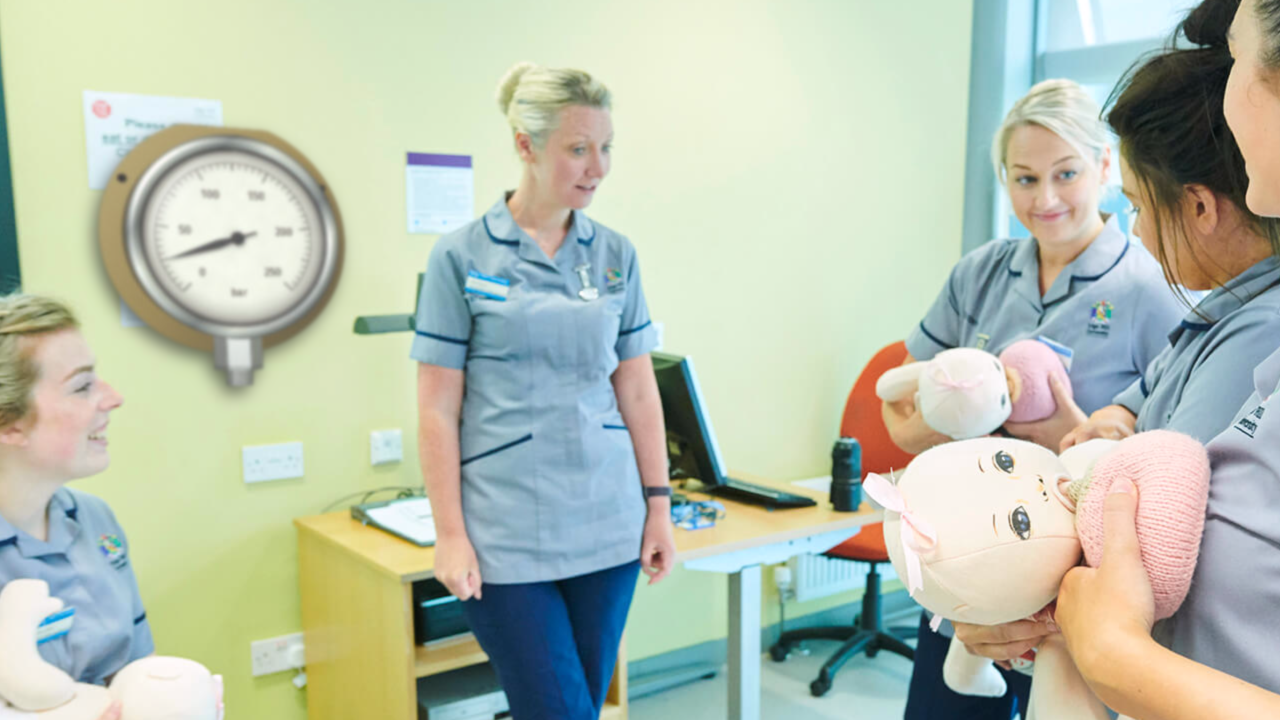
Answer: **25** bar
